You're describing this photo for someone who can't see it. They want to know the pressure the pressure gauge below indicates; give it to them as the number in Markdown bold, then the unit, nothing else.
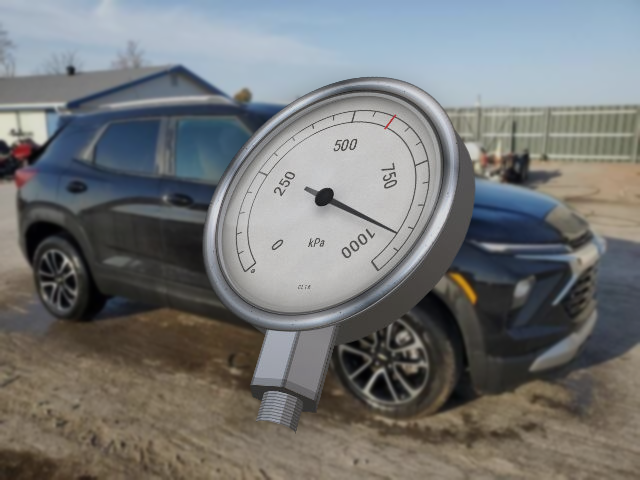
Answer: **925** kPa
